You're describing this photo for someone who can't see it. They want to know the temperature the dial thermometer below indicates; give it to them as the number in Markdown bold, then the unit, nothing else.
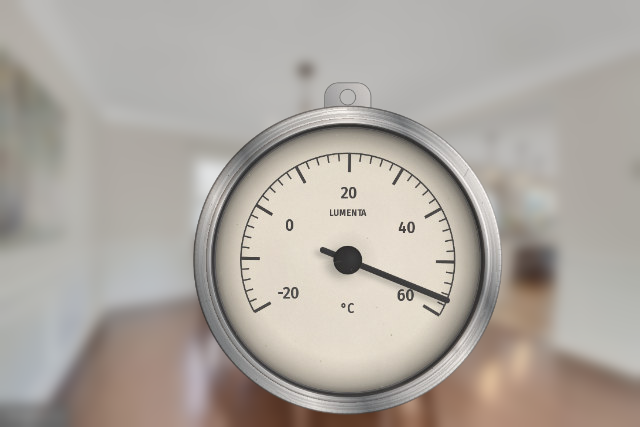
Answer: **57** °C
